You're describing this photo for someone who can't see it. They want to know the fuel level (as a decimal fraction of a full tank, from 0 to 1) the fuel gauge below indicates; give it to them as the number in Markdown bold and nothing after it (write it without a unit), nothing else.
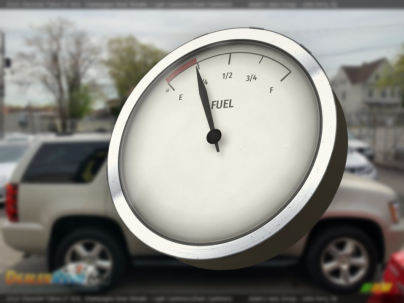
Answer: **0.25**
